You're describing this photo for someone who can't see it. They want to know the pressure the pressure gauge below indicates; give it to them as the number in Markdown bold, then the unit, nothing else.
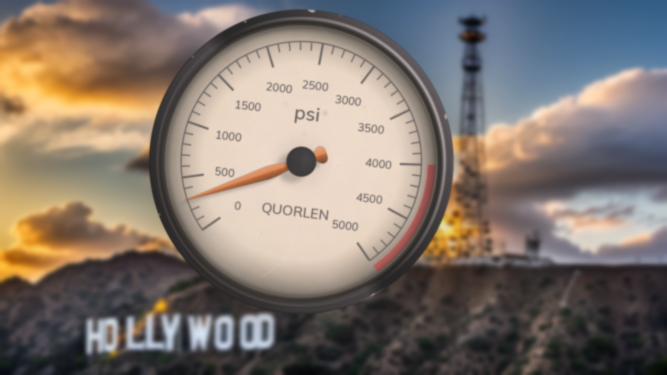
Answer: **300** psi
